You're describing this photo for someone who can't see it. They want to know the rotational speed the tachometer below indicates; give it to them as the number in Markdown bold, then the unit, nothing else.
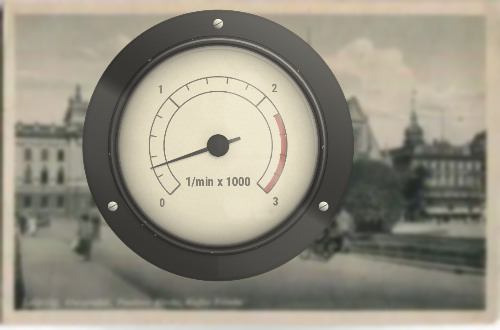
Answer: **300** rpm
